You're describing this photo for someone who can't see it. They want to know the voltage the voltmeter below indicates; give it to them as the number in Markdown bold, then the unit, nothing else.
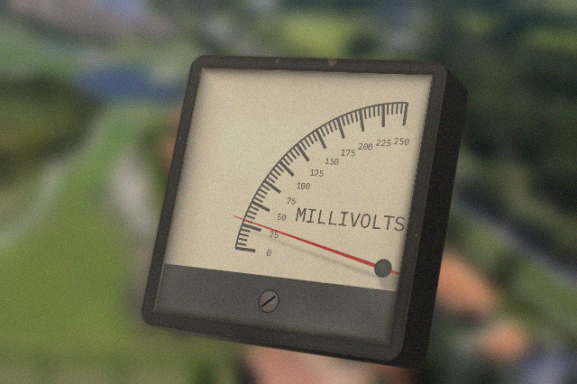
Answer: **30** mV
